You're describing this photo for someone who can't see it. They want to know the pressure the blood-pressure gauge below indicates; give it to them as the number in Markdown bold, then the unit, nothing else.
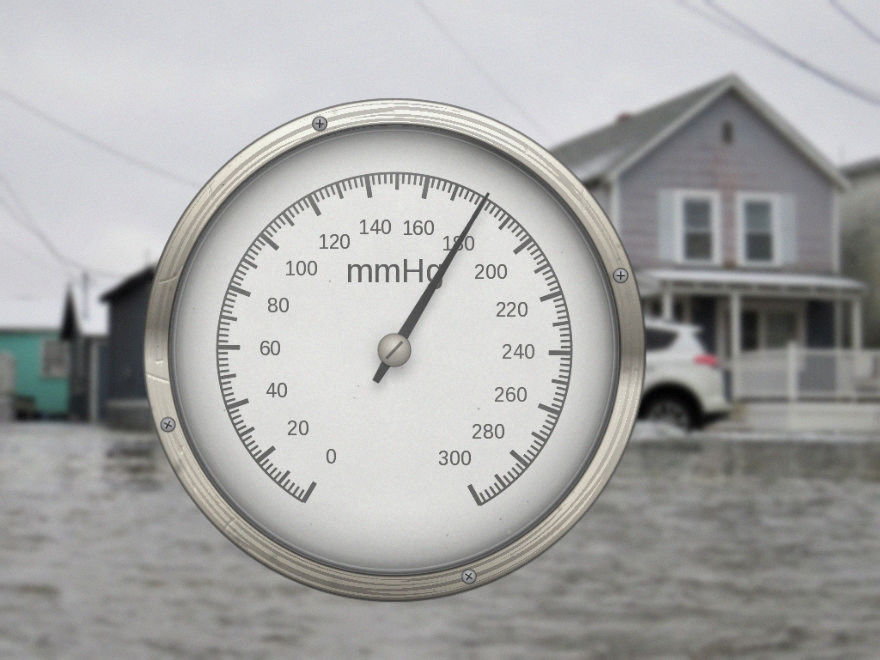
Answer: **180** mmHg
